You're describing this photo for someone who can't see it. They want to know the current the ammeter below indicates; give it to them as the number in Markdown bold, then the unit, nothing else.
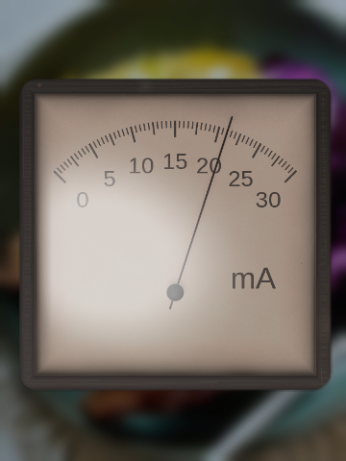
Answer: **21** mA
